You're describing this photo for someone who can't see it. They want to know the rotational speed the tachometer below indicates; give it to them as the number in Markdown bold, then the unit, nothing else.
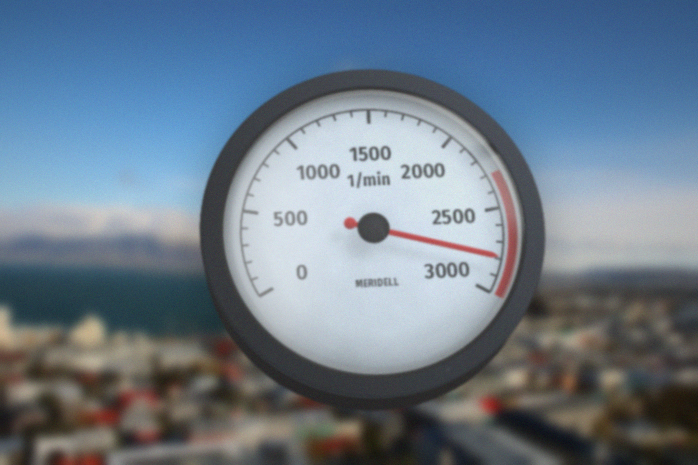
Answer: **2800** rpm
